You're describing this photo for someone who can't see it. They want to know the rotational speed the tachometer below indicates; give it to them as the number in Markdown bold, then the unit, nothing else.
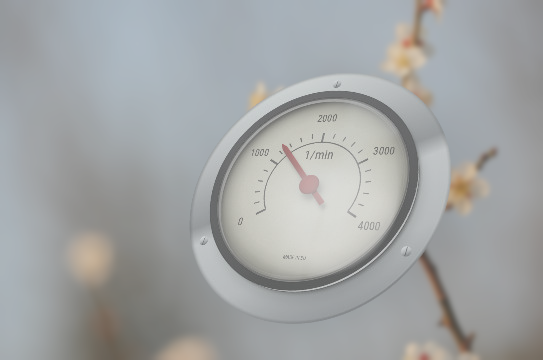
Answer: **1300** rpm
